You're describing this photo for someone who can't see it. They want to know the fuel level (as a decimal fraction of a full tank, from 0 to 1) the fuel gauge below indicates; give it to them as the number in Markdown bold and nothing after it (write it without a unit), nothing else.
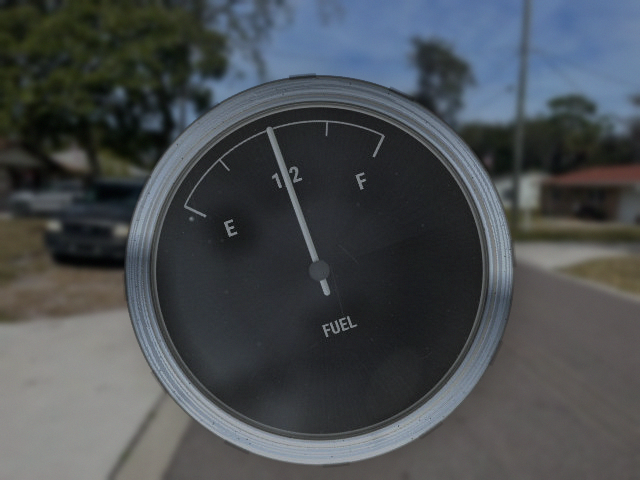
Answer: **0.5**
